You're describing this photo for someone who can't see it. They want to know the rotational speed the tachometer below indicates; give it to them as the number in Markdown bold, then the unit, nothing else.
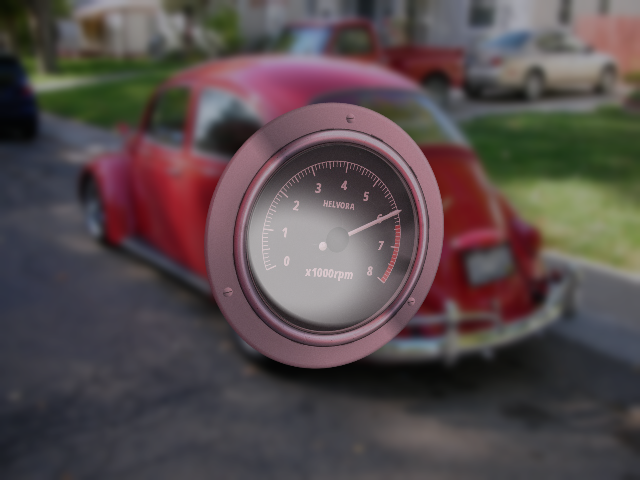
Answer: **6000** rpm
